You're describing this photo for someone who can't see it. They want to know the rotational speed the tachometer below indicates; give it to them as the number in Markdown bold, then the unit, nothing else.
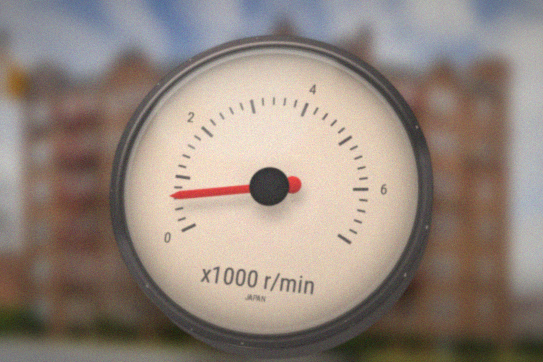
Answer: **600** rpm
